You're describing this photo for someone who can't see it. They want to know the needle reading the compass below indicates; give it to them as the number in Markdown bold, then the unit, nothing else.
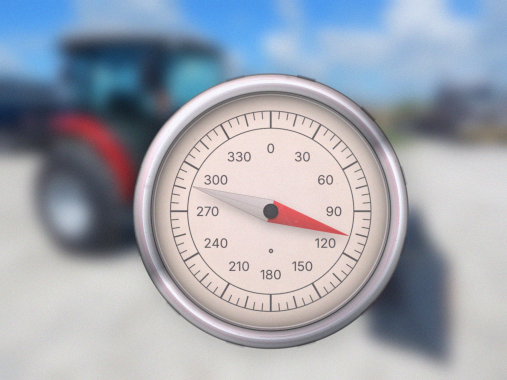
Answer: **107.5** °
